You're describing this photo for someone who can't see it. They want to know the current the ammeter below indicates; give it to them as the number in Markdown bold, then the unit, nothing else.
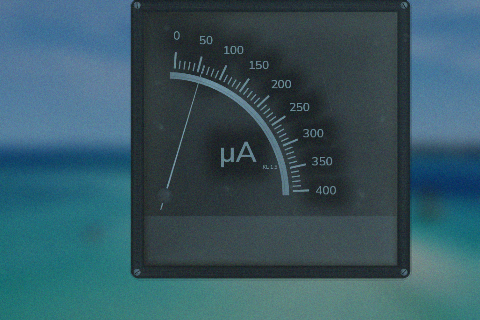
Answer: **60** µA
